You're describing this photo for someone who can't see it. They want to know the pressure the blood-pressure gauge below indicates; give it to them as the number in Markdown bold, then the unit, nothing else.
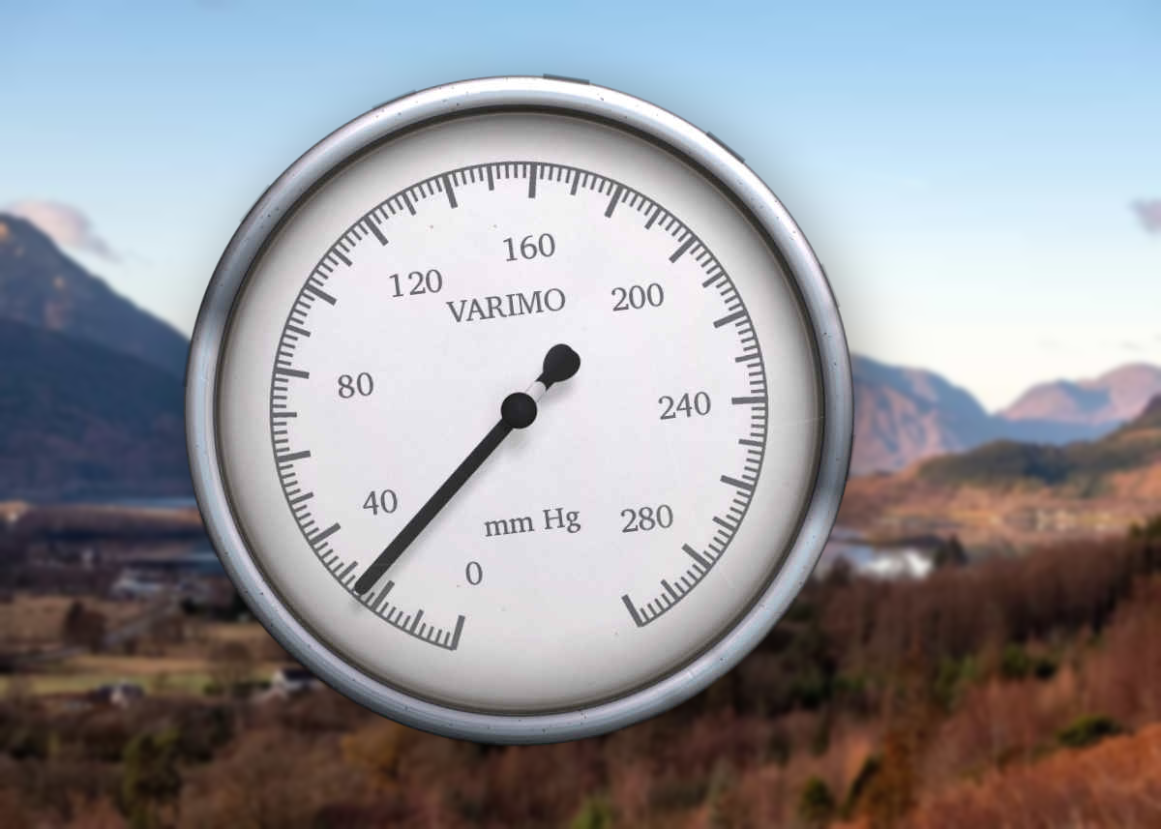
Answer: **25** mmHg
